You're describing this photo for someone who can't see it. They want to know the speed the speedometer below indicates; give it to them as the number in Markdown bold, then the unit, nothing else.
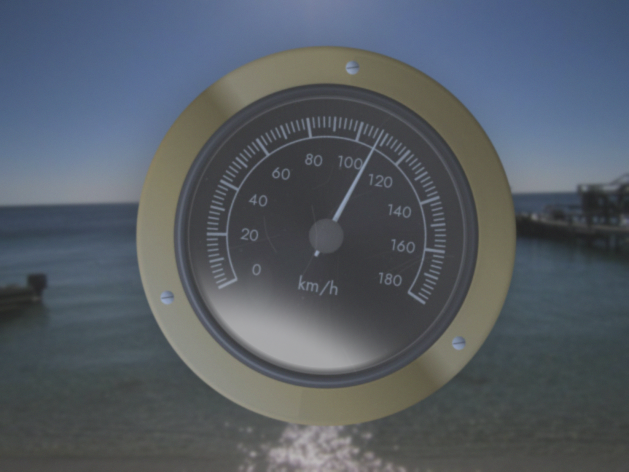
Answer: **108** km/h
